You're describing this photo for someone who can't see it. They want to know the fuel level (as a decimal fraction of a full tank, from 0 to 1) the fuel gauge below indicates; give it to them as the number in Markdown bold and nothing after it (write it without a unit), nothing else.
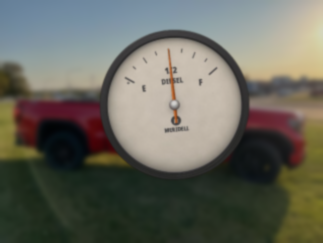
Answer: **0.5**
